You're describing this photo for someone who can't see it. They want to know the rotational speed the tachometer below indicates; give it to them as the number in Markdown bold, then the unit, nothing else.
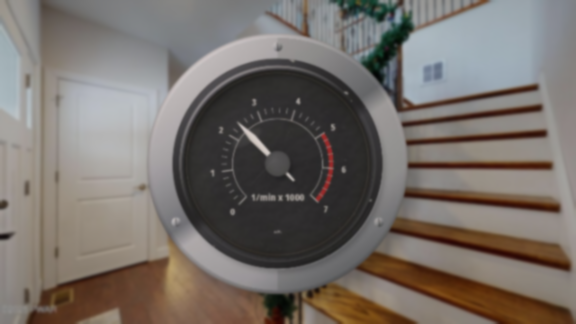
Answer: **2400** rpm
